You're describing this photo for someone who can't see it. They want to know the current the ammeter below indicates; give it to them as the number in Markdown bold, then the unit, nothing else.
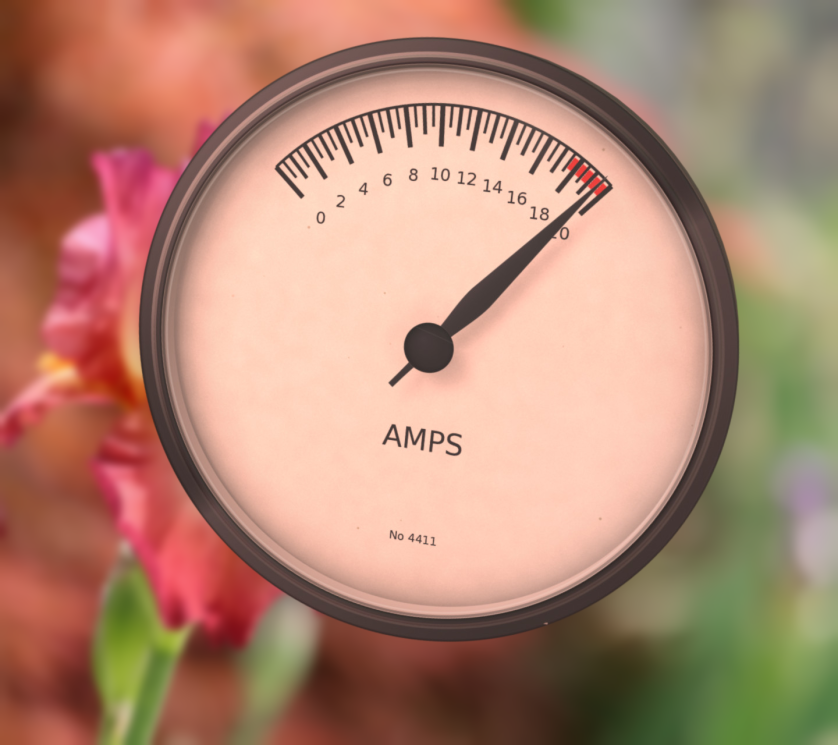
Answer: **19.5** A
